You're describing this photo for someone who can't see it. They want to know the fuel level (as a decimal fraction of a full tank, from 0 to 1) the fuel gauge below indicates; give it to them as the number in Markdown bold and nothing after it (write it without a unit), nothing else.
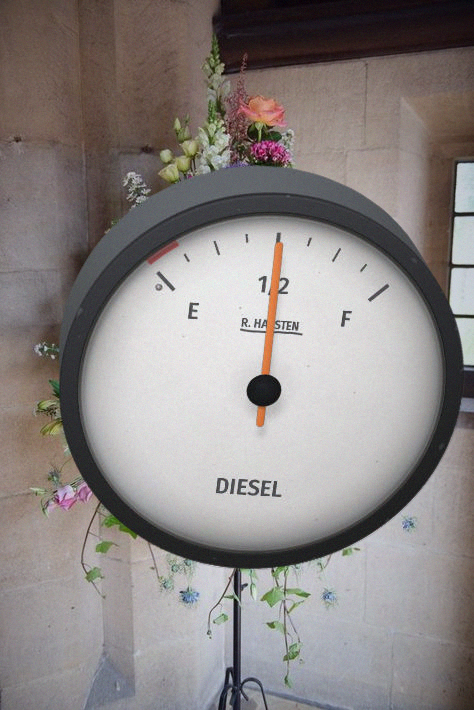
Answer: **0.5**
